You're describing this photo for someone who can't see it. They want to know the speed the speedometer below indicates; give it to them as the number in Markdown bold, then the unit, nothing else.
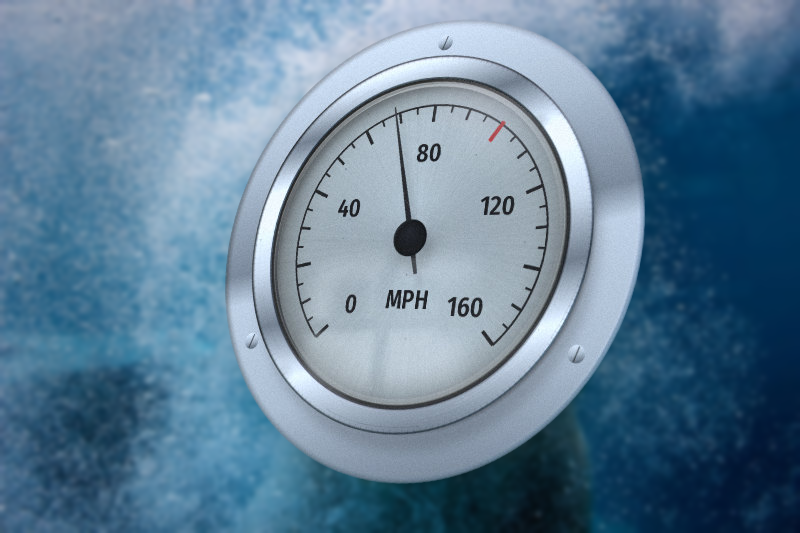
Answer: **70** mph
